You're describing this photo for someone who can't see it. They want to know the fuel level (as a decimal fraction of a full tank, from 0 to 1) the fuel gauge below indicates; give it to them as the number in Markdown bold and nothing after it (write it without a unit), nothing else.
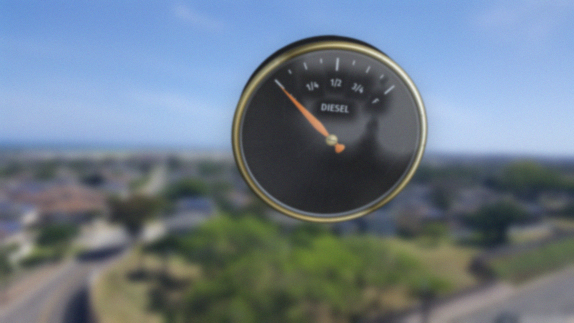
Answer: **0**
